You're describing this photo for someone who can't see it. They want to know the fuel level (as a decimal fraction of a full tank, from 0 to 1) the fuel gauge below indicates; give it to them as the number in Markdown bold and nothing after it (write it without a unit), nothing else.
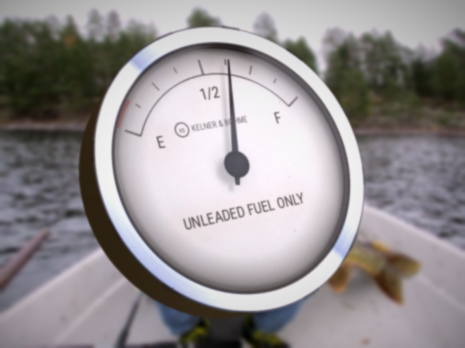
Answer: **0.625**
